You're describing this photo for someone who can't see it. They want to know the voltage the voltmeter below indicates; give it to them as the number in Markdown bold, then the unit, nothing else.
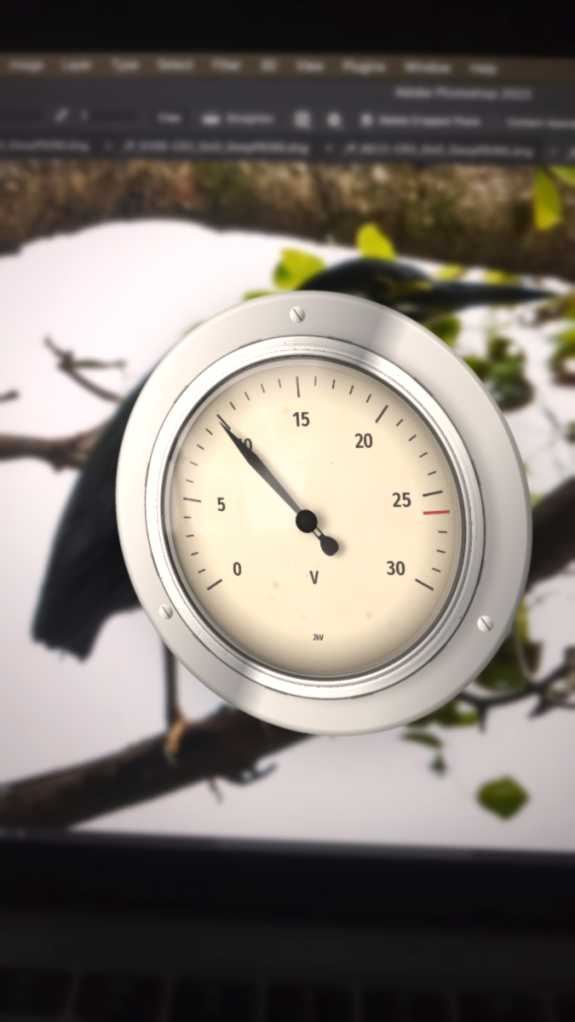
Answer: **10** V
